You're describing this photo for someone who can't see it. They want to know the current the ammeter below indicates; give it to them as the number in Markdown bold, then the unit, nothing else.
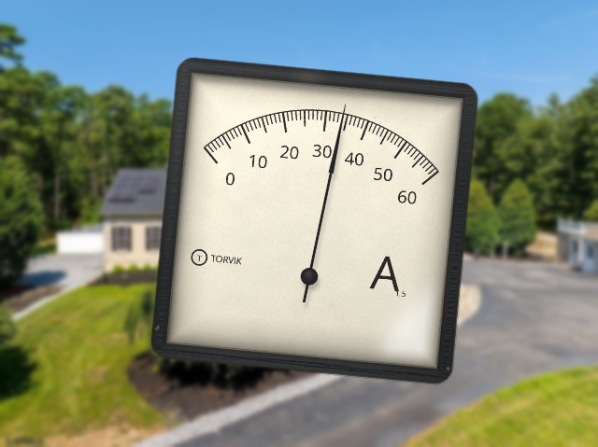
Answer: **34** A
